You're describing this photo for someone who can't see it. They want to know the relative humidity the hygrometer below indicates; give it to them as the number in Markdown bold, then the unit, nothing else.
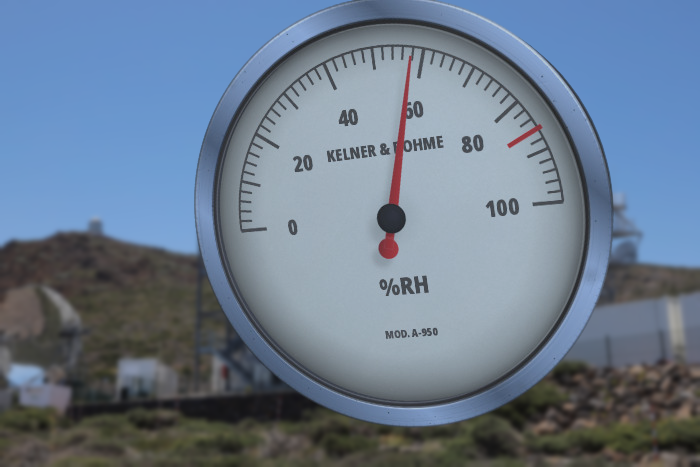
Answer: **58** %
